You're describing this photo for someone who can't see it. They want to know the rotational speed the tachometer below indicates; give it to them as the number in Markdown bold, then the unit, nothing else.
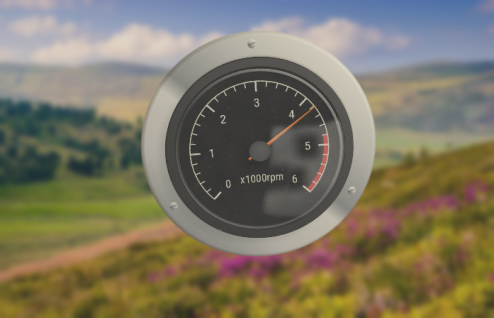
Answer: **4200** rpm
